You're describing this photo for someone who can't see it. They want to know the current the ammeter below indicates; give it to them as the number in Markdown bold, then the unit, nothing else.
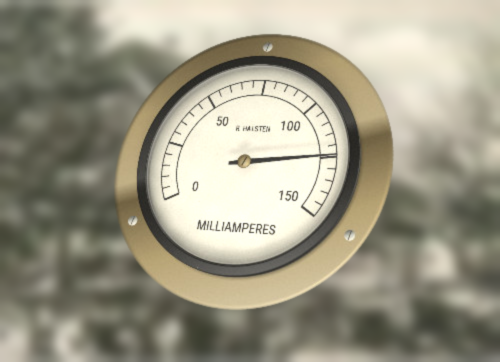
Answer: **125** mA
